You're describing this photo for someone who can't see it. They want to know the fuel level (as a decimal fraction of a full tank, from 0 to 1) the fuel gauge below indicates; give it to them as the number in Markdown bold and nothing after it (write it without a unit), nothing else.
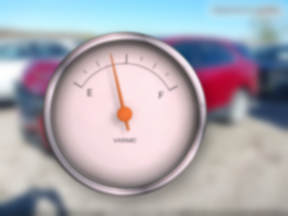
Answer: **0.375**
